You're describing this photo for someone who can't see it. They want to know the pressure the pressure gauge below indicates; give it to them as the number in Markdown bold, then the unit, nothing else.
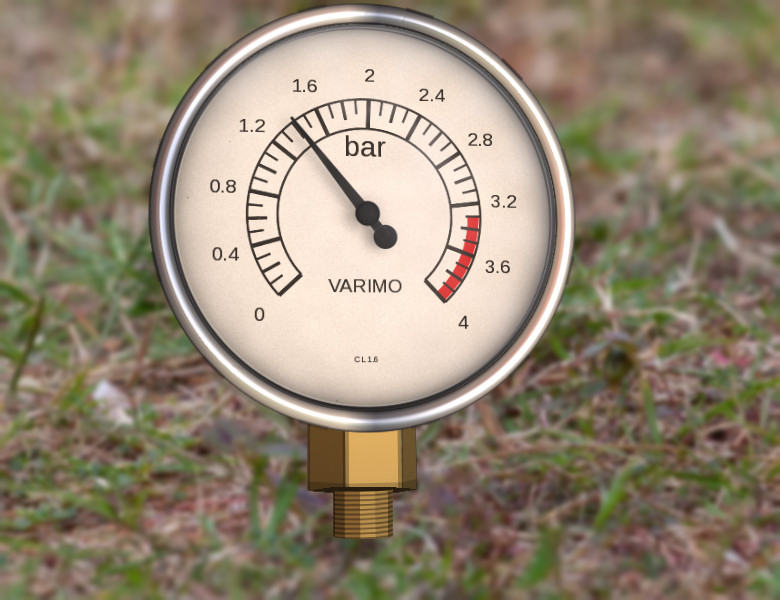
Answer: **1.4** bar
